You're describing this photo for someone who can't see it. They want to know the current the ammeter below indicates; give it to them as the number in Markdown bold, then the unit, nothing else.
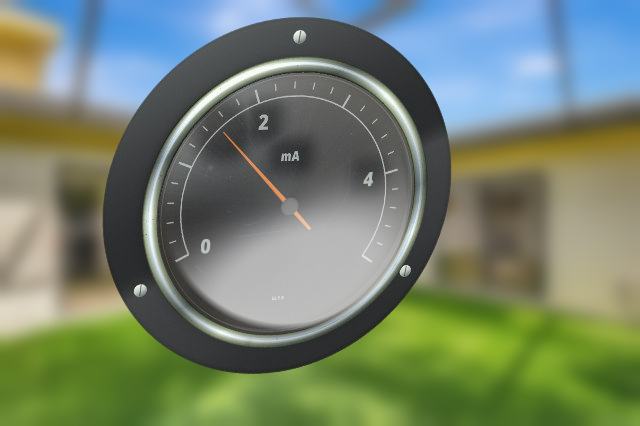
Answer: **1.5** mA
